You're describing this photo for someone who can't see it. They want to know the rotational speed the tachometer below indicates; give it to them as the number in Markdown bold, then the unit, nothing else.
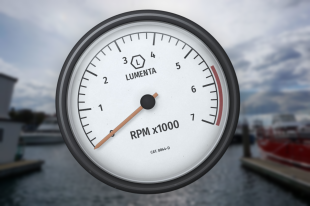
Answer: **0** rpm
